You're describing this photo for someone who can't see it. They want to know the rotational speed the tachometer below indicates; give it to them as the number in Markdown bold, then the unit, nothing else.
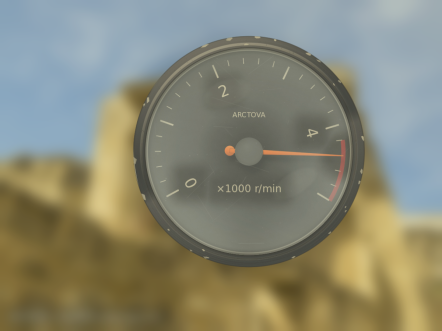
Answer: **4400** rpm
